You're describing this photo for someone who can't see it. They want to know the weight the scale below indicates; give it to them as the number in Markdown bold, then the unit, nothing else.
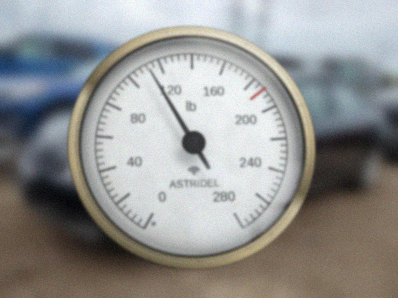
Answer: **112** lb
